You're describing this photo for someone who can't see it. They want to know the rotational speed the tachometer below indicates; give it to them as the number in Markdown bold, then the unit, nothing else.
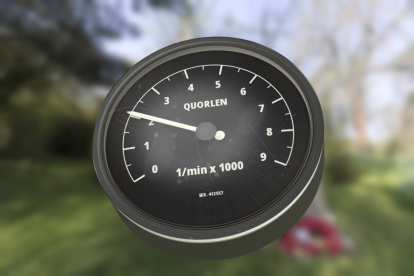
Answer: **2000** rpm
